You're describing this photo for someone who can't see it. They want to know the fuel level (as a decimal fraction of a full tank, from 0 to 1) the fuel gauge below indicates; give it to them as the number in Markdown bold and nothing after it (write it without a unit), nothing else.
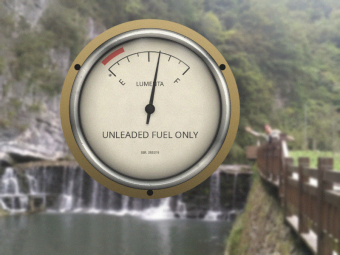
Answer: **0.625**
